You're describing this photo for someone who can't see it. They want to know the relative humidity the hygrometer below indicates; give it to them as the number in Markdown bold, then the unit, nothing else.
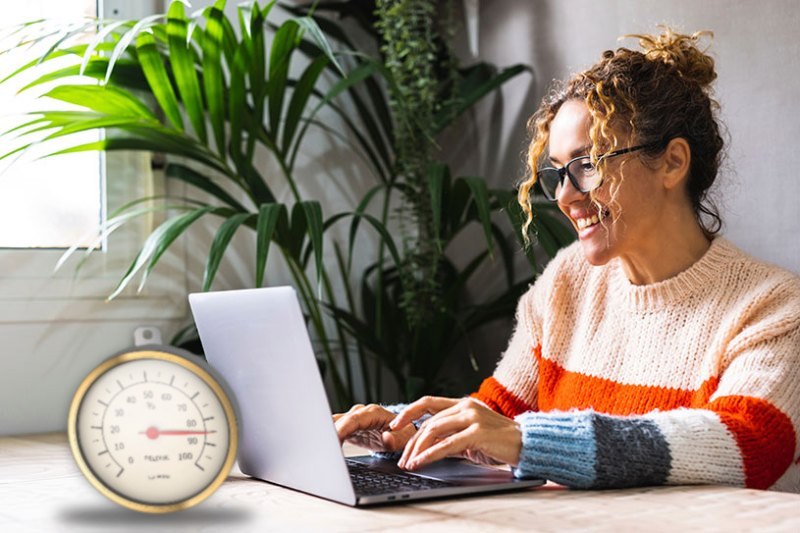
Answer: **85** %
